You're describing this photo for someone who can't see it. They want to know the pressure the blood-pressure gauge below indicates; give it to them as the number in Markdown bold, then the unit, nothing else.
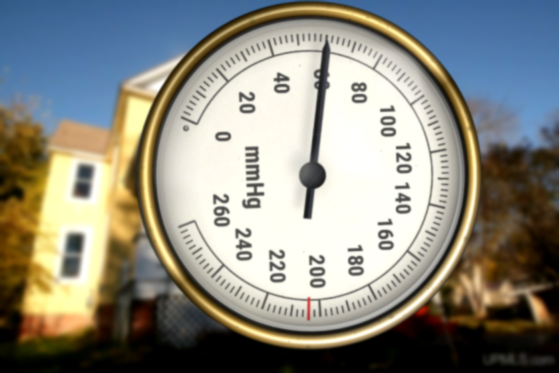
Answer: **60** mmHg
